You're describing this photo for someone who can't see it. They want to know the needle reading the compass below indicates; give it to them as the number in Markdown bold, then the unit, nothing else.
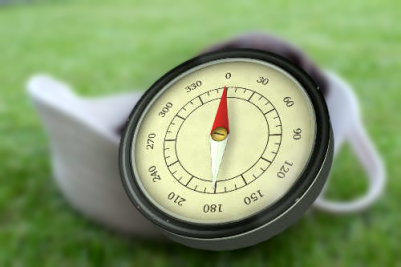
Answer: **0** °
